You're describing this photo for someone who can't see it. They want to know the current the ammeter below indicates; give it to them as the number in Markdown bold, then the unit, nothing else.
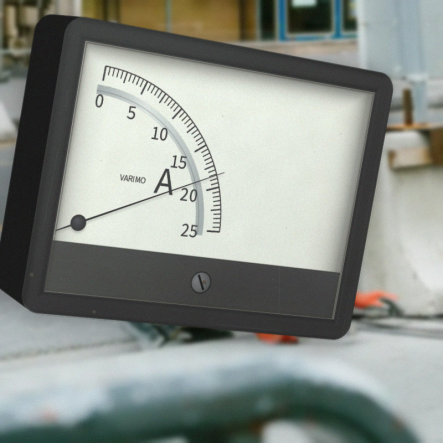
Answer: **18.5** A
